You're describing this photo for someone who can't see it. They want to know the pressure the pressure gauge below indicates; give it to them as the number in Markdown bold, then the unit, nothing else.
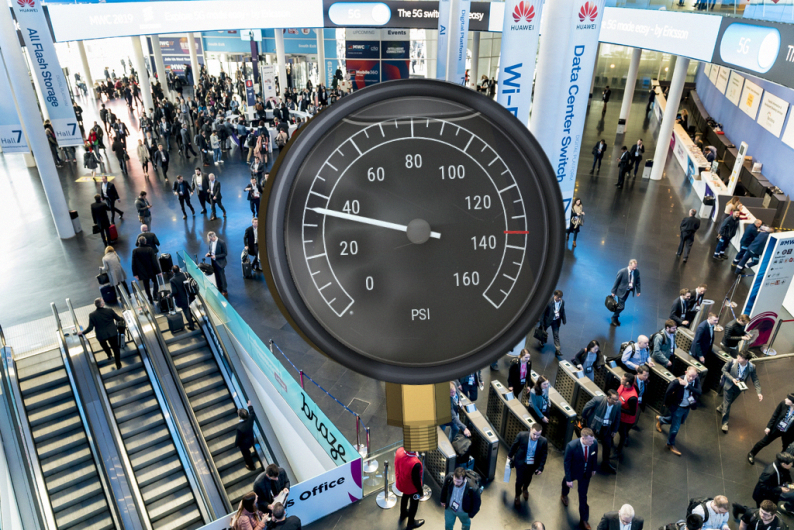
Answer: **35** psi
